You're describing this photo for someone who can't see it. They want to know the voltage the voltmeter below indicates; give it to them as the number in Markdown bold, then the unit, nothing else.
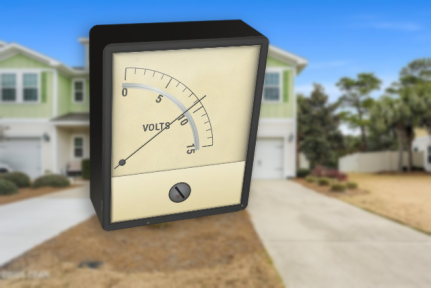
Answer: **9** V
